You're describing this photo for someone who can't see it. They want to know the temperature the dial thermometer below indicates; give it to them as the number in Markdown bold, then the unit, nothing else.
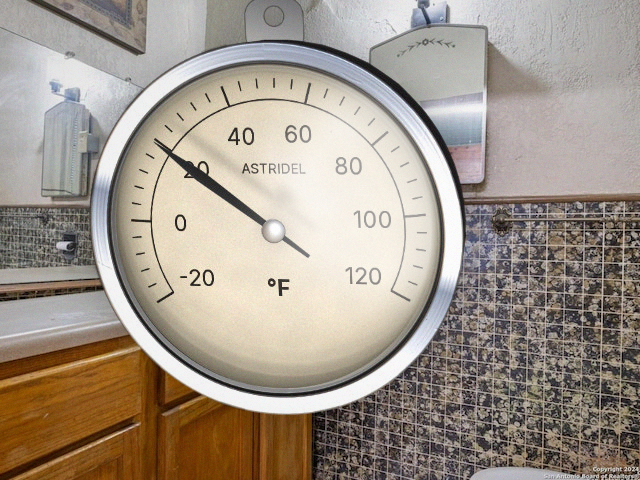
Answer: **20** °F
